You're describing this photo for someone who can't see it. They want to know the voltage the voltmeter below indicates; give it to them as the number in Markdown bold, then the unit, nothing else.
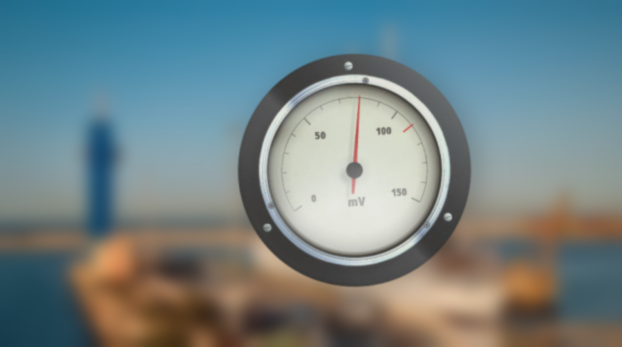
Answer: **80** mV
